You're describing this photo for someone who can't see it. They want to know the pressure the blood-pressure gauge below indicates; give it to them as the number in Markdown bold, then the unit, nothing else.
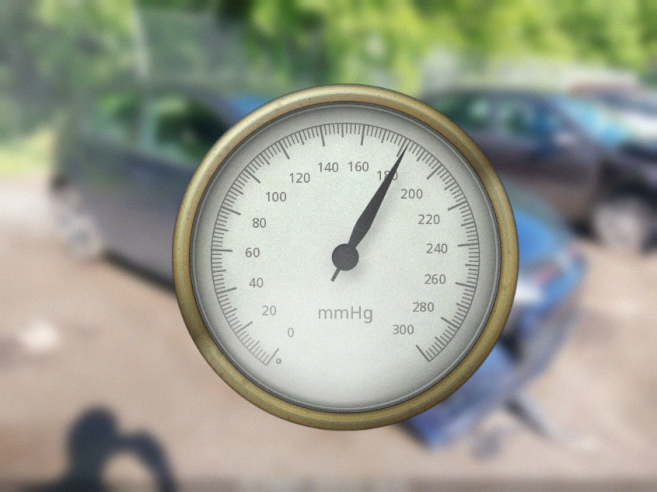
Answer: **182** mmHg
